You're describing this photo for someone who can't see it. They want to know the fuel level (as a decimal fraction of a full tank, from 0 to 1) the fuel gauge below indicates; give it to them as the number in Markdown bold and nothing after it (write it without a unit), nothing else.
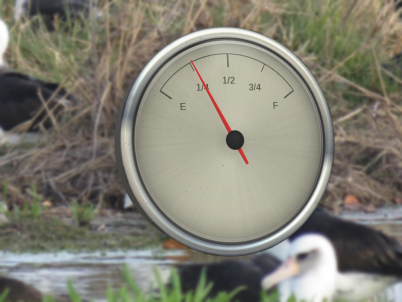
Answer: **0.25**
